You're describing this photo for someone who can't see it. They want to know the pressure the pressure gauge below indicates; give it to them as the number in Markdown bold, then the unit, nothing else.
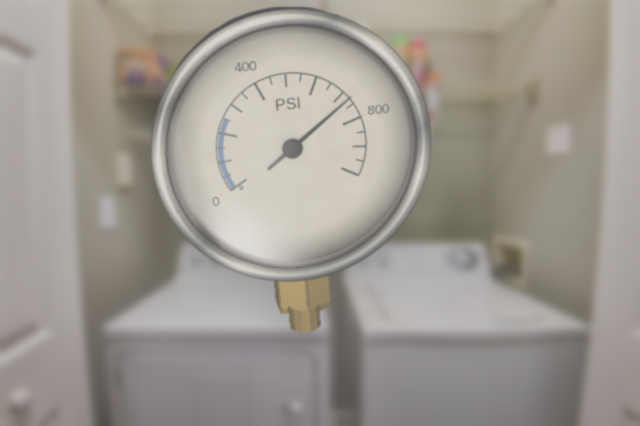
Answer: **725** psi
